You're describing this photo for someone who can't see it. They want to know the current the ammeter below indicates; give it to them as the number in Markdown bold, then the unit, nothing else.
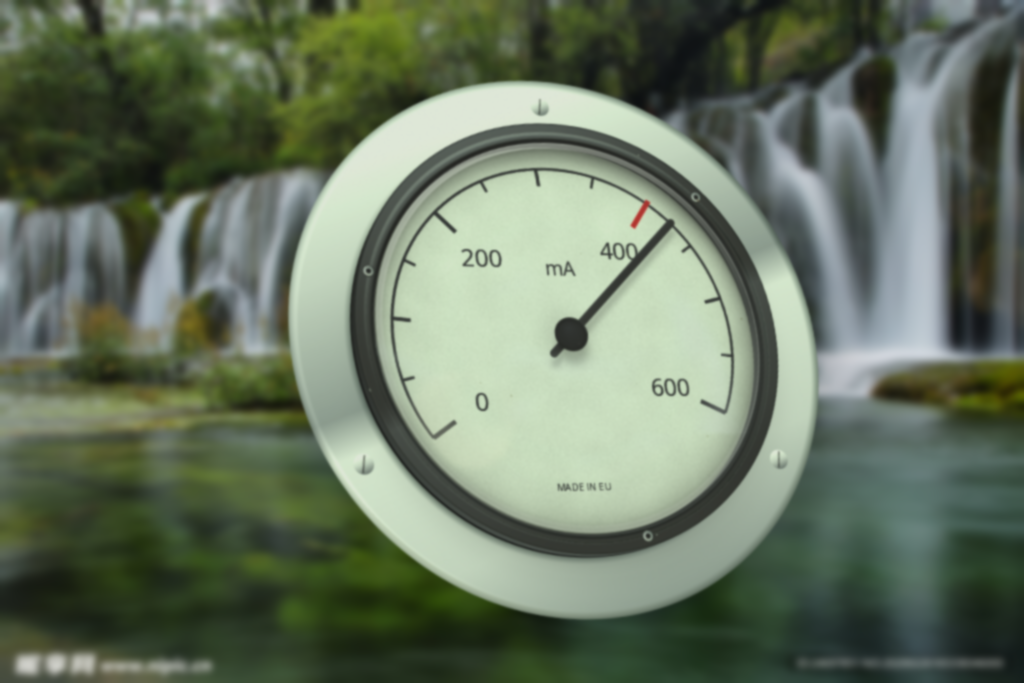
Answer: **425** mA
